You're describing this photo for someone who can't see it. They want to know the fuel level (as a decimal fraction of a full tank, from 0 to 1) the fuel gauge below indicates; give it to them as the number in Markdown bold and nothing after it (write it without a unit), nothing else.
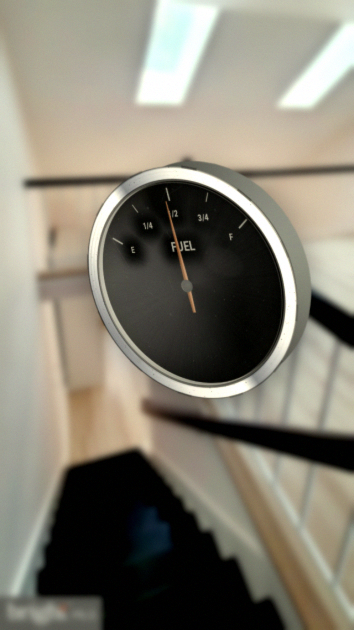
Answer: **0.5**
